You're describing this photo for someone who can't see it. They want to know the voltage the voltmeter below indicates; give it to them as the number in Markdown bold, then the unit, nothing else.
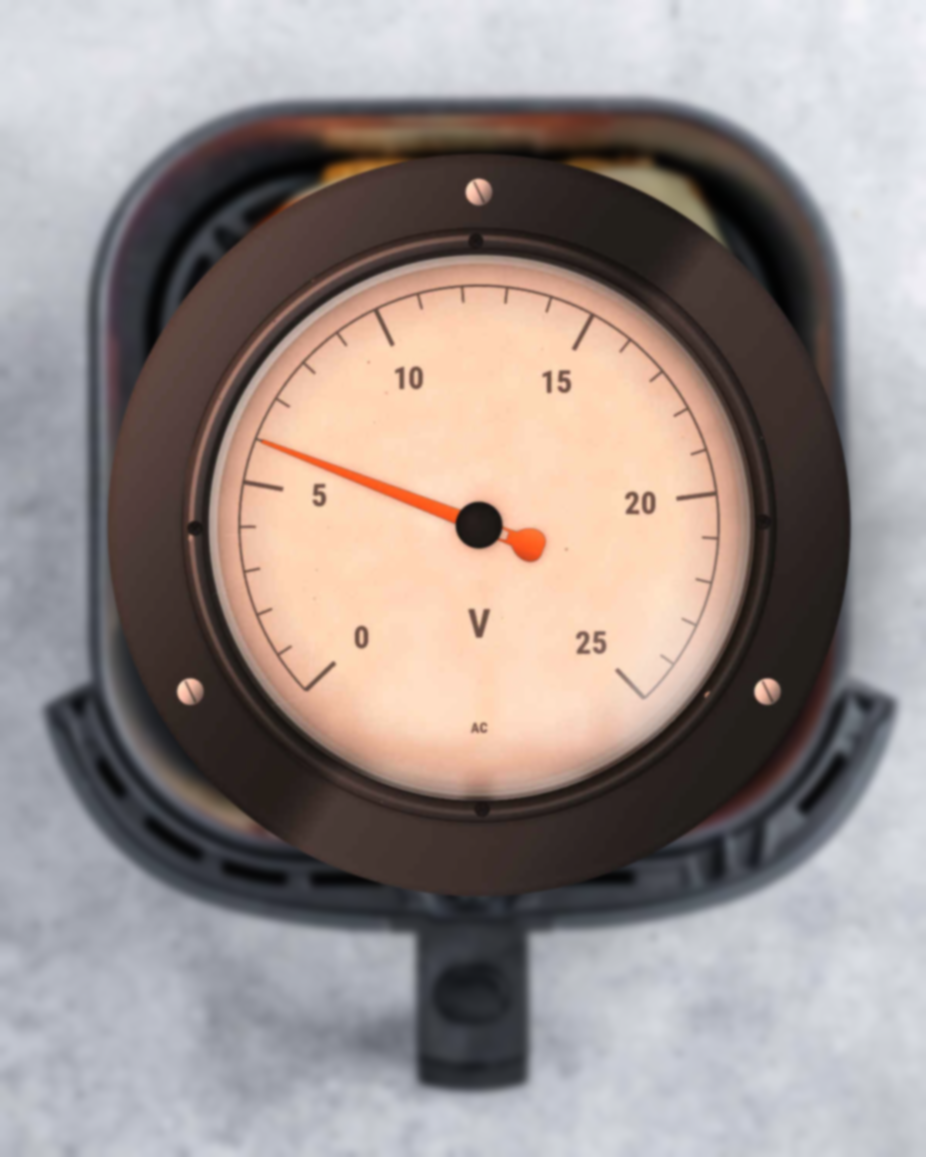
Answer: **6** V
